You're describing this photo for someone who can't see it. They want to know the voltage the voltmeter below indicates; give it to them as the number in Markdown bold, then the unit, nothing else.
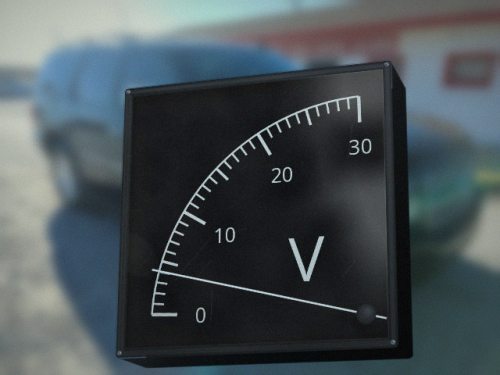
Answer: **4** V
